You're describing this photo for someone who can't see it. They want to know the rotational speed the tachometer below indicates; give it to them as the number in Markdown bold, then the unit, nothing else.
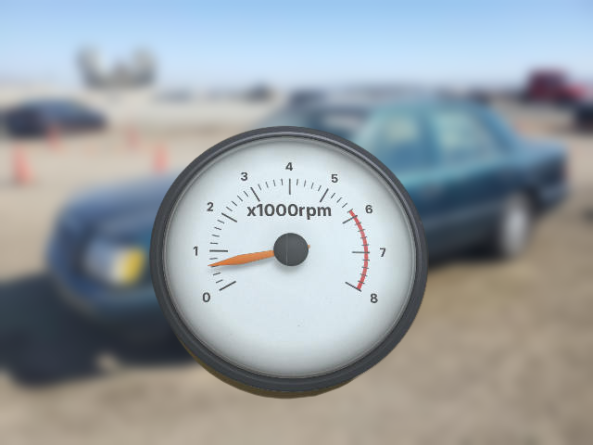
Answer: **600** rpm
